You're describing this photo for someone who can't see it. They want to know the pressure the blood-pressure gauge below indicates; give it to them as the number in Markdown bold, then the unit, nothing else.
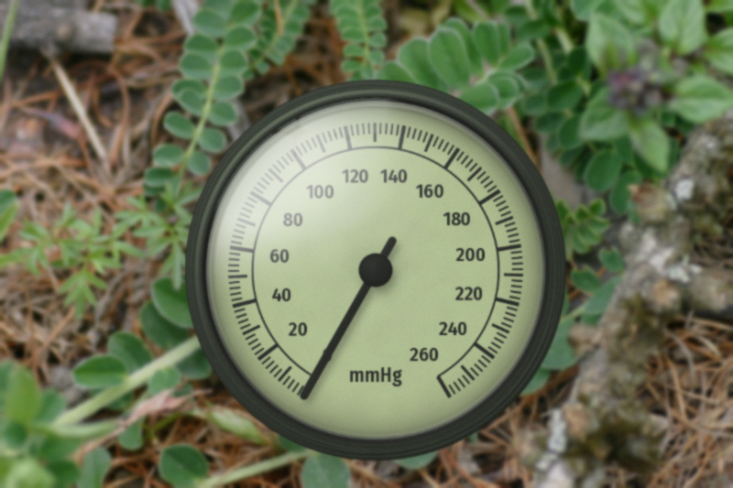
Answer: **0** mmHg
